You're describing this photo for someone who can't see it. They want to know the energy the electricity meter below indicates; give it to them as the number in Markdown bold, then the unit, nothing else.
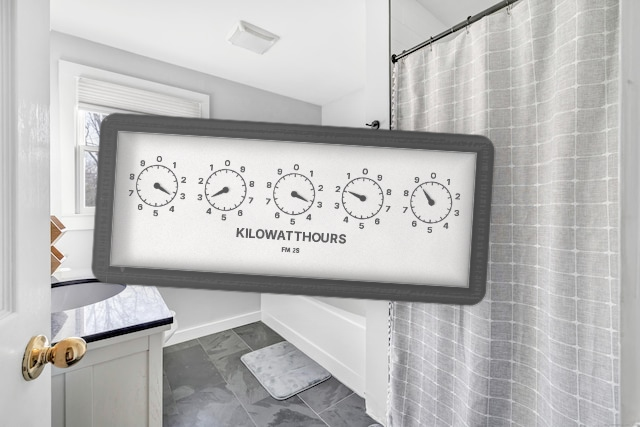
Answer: **33319** kWh
